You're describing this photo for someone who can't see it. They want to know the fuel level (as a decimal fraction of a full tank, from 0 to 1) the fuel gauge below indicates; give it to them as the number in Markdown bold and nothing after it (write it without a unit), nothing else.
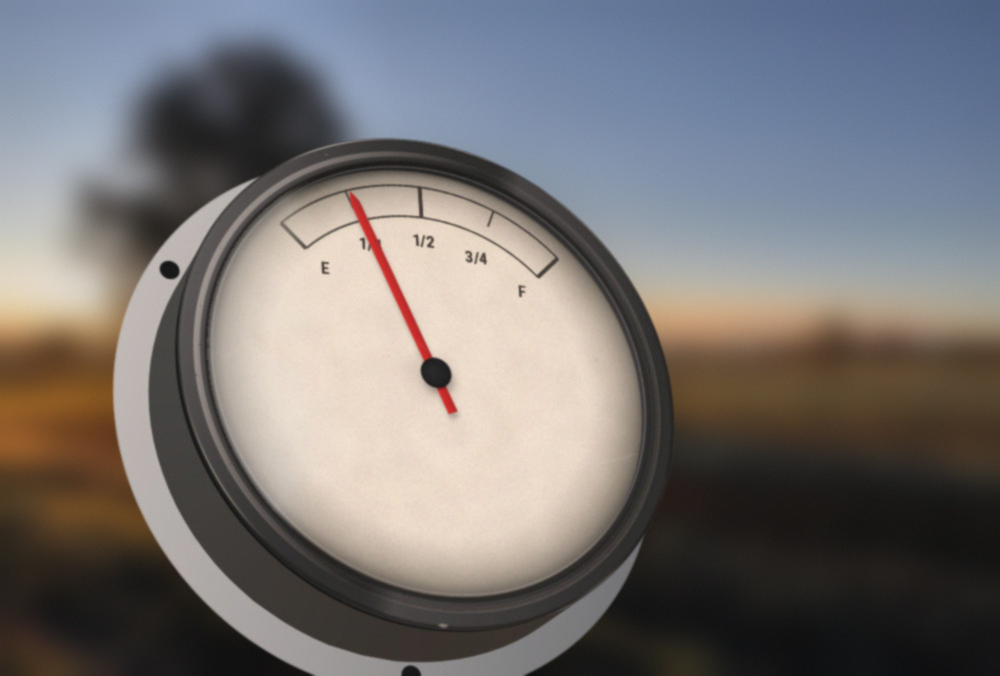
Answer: **0.25**
